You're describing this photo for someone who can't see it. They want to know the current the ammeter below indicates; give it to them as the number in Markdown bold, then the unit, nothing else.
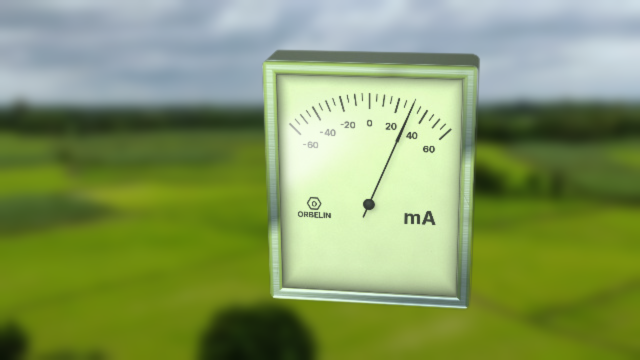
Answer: **30** mA
